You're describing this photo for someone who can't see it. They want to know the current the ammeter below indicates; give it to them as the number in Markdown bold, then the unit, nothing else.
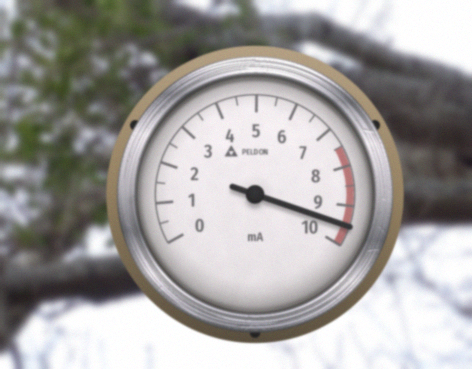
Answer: **9.5** mA
